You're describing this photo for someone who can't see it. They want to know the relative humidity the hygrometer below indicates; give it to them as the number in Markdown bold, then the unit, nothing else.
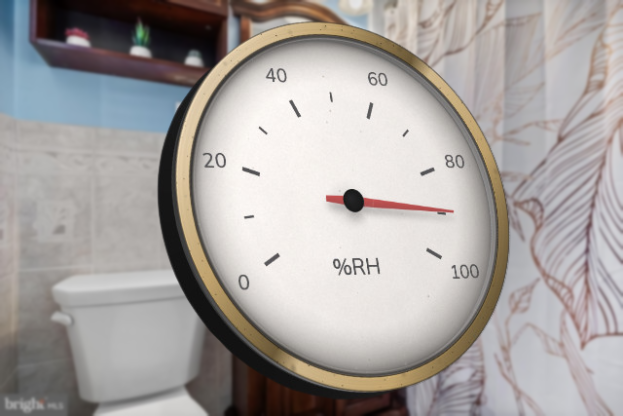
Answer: **90** %
